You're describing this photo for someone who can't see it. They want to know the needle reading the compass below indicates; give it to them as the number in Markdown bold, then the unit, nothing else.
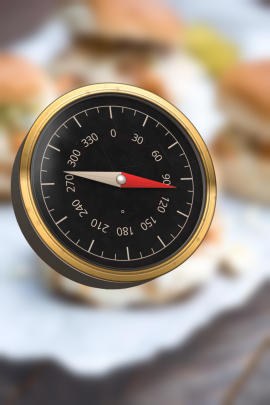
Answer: **100** °
